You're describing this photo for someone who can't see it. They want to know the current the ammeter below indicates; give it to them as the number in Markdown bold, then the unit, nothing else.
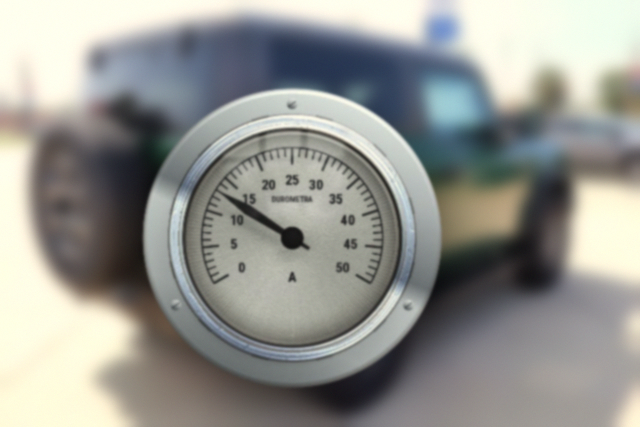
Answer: **13** A
